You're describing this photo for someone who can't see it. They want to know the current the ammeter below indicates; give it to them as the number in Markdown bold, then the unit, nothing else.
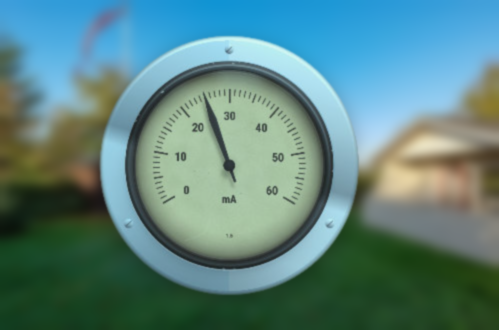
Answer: **25** mA
